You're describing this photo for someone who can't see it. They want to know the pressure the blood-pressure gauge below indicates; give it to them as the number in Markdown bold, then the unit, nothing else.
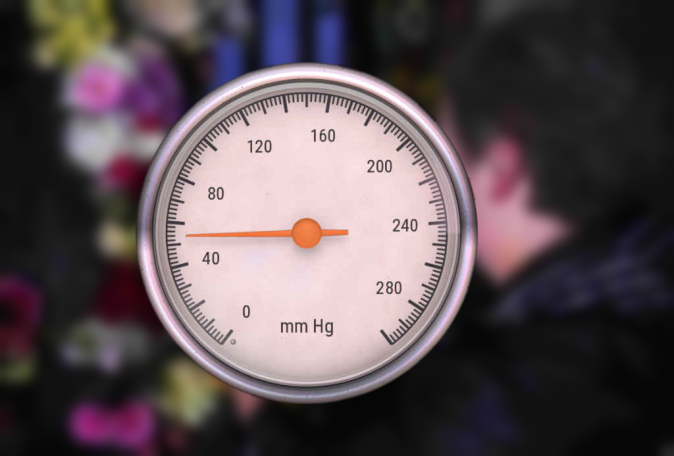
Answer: **54** mmHg
